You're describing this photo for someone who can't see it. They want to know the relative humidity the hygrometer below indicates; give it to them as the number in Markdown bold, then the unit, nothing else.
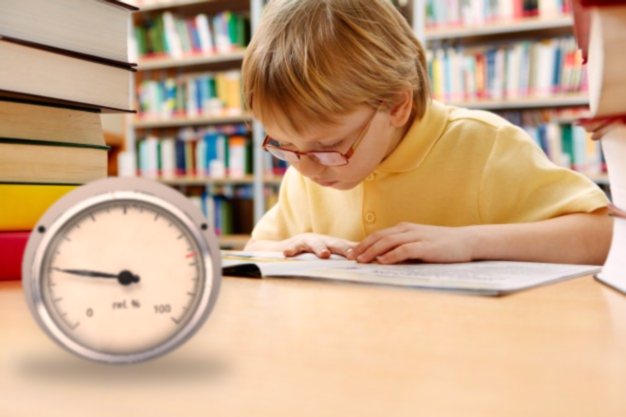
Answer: **20** %
